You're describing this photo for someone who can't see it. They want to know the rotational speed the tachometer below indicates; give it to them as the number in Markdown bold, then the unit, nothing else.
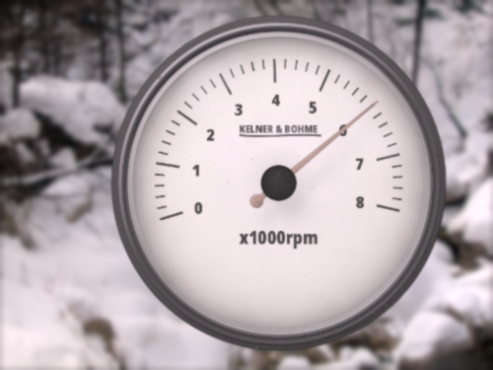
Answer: **6000** rpm
